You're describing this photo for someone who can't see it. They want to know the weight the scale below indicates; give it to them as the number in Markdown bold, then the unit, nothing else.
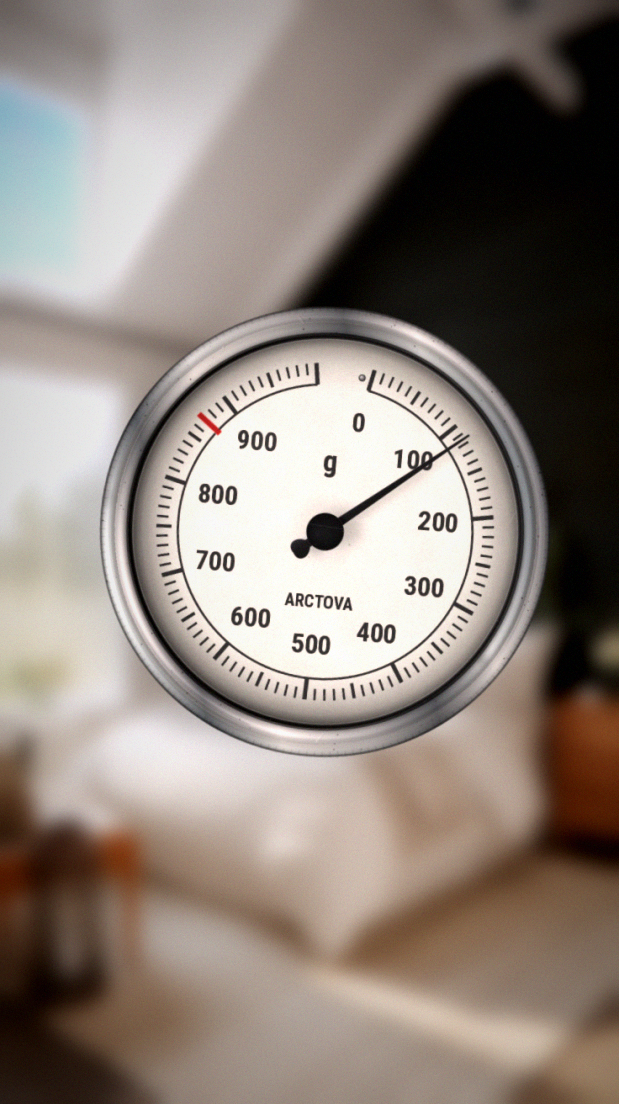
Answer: **115** g
